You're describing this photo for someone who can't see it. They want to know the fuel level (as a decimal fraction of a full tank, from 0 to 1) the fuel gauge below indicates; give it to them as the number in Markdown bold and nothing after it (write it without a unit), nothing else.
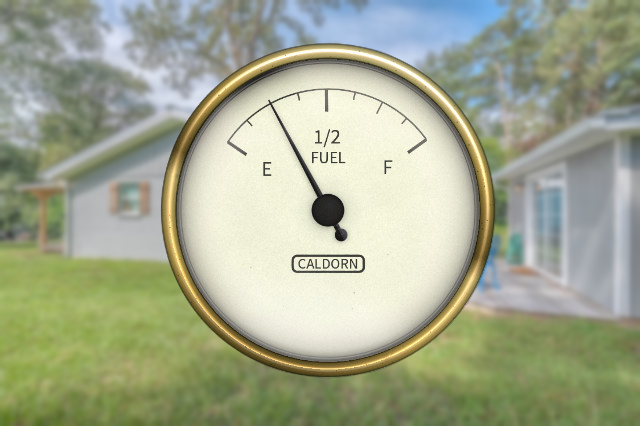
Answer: **0.25**
